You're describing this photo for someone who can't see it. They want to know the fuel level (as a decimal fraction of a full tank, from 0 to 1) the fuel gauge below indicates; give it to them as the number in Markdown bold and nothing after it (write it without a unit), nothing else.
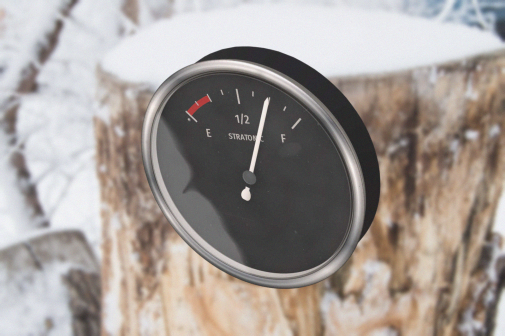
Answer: **0.75**
